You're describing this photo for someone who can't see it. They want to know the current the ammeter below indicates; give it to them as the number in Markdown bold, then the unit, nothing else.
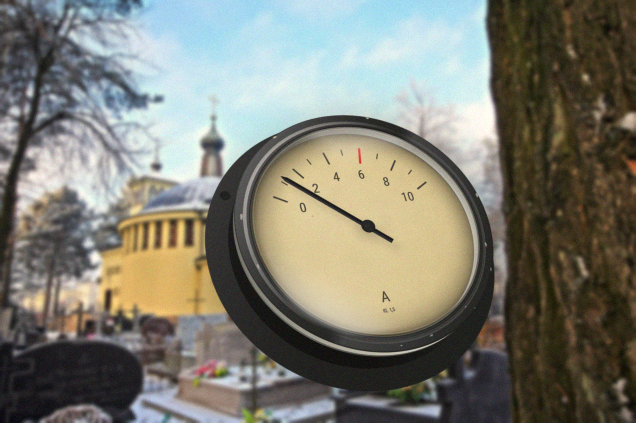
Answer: **1** A
